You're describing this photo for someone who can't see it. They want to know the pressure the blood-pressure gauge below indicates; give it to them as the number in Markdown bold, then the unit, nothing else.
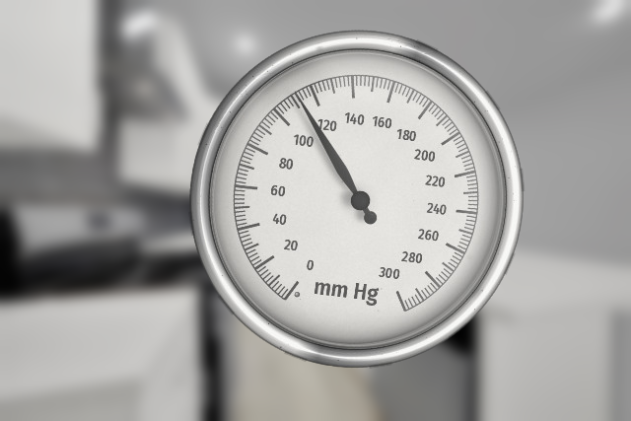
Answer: **112** mmHg
